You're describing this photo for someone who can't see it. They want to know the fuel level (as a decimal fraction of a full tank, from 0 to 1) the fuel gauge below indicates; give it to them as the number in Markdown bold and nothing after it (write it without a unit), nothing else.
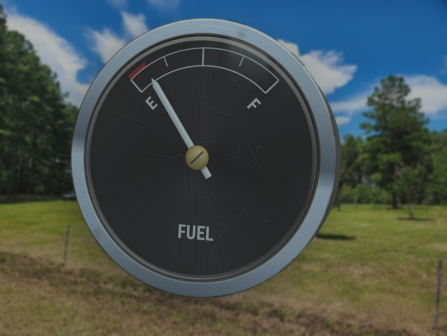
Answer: **0.125**
